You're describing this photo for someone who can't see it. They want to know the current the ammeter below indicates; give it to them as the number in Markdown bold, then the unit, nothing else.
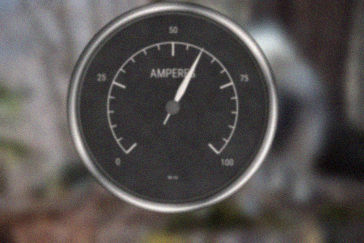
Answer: **60** A
